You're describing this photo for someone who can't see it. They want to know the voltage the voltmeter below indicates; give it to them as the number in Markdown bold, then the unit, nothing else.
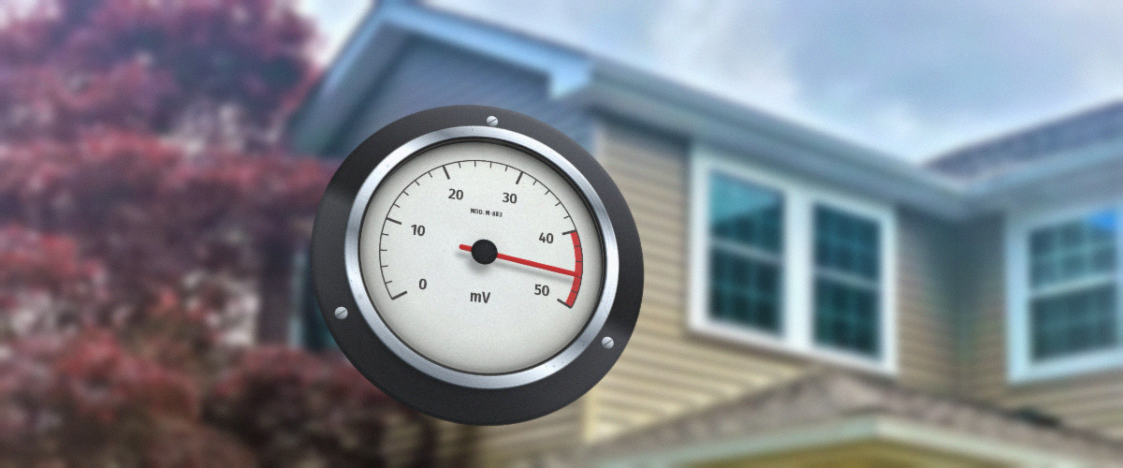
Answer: **46** mV
